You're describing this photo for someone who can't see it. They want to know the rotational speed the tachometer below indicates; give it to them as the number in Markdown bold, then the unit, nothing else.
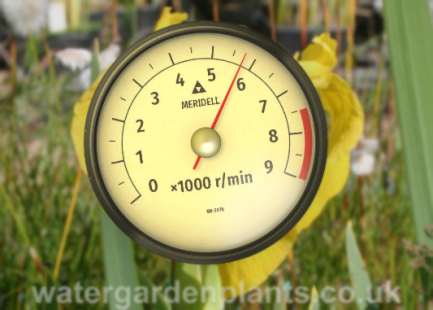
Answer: **5750** rpm
